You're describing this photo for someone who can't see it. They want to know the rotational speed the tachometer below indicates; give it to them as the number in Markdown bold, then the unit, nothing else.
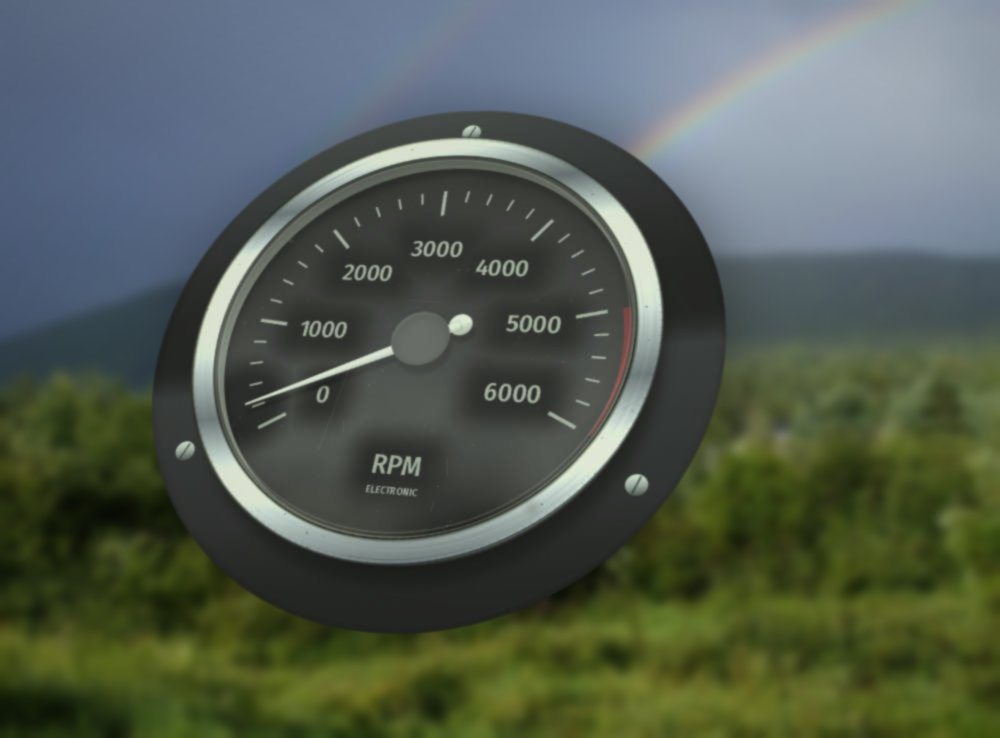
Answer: **200** rpm
